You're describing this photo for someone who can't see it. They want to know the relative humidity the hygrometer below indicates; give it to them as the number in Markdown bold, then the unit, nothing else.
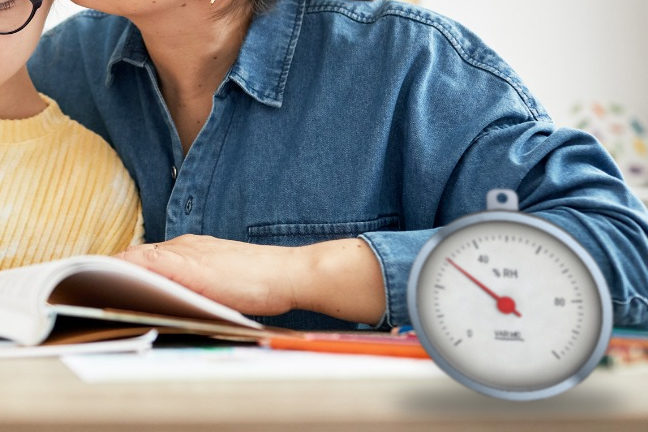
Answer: **30** %
